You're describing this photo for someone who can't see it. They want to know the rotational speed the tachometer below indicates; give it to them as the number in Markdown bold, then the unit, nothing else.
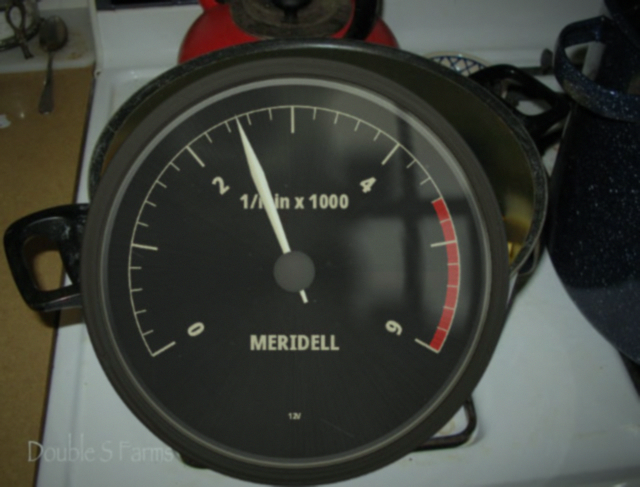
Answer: **2500** rpm
